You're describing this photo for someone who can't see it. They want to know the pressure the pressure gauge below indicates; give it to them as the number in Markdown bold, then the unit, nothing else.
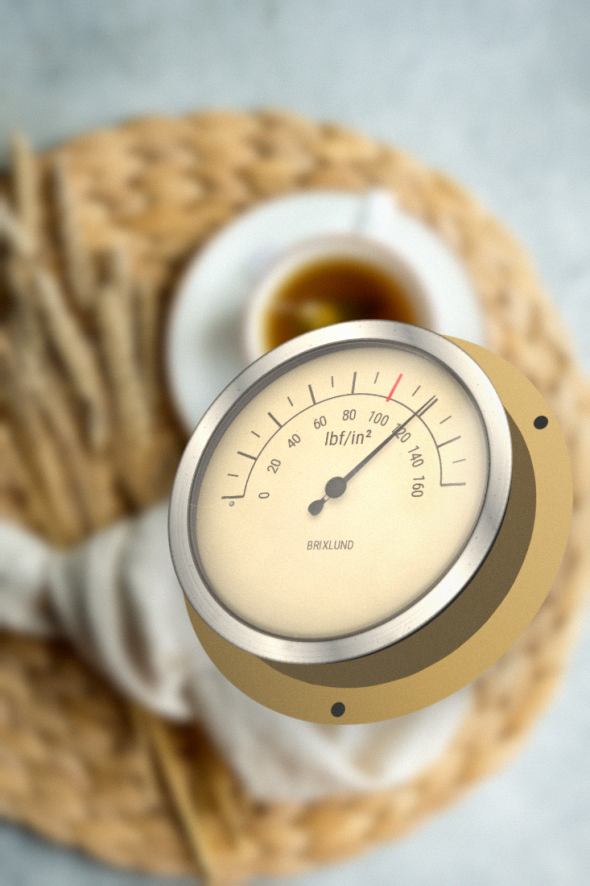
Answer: **120** psi
